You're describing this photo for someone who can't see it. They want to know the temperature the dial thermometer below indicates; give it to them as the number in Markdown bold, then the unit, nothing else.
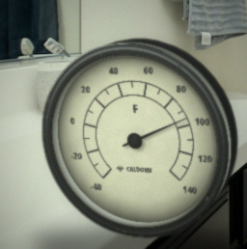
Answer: **95** °F
